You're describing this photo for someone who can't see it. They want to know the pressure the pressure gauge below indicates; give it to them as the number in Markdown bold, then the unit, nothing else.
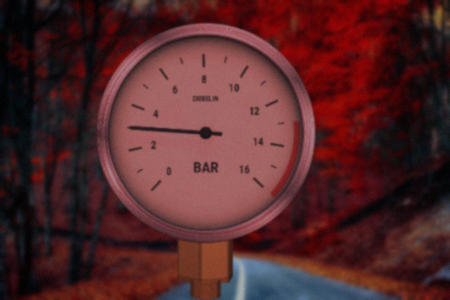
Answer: **3** bar
